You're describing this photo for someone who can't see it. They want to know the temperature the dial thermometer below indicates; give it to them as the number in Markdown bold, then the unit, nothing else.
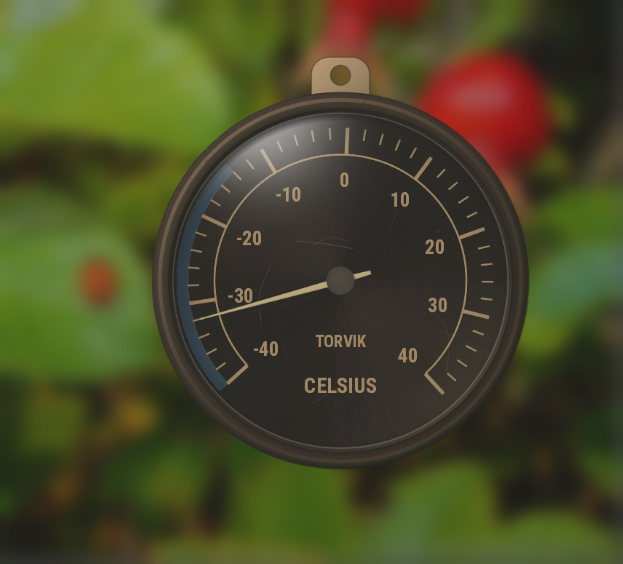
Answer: **-32** °C
